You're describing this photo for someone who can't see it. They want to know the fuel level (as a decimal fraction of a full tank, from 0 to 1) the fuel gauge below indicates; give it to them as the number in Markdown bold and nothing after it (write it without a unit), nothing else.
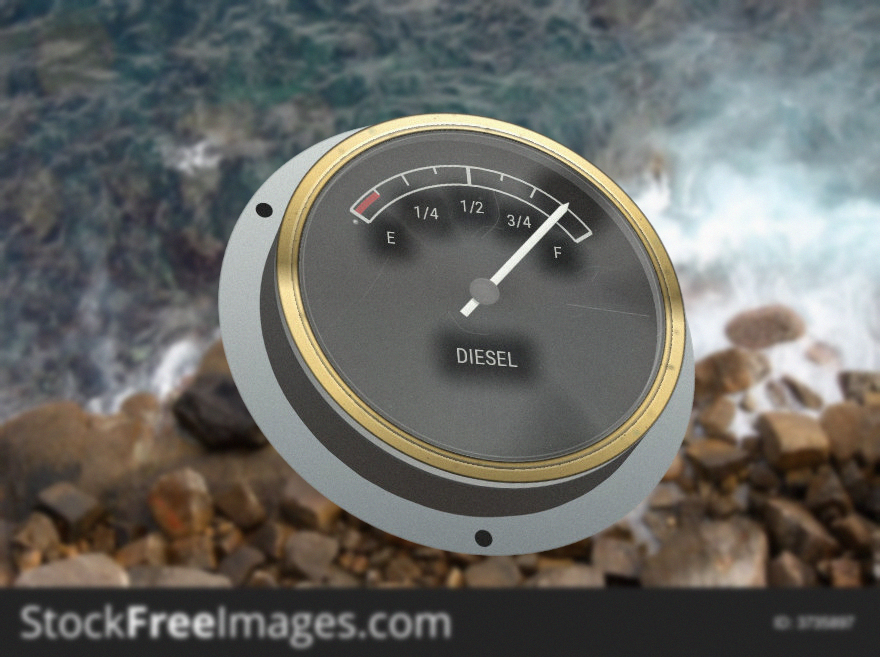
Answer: **0.875**
